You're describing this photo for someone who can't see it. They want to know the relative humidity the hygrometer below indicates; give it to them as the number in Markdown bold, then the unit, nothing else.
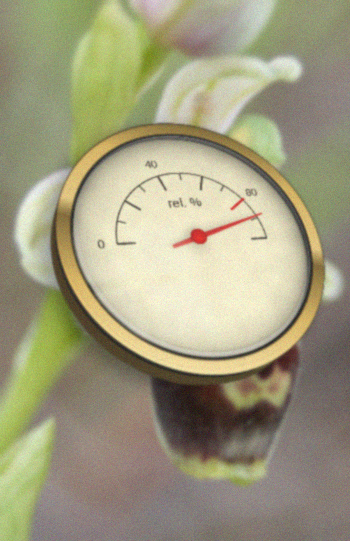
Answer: **90** %
